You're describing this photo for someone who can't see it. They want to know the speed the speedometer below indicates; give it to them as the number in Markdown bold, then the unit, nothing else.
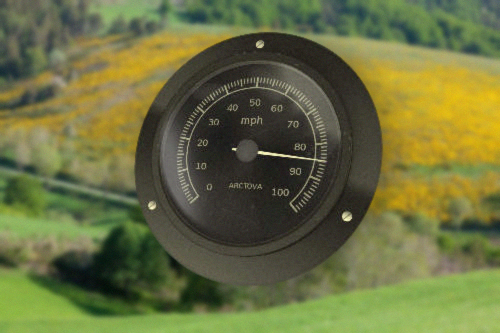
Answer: **85** mph
